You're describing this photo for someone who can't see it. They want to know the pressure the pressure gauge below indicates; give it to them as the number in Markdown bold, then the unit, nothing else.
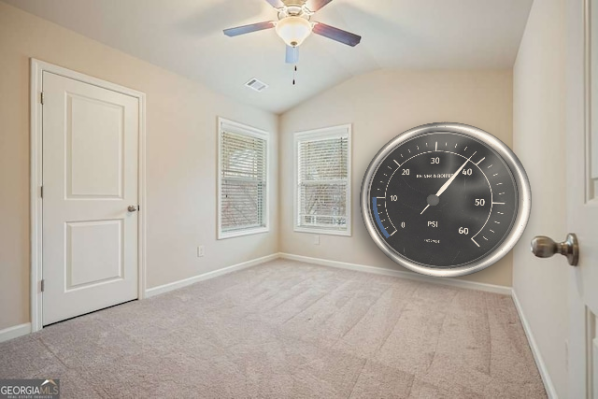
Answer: **38** psi
